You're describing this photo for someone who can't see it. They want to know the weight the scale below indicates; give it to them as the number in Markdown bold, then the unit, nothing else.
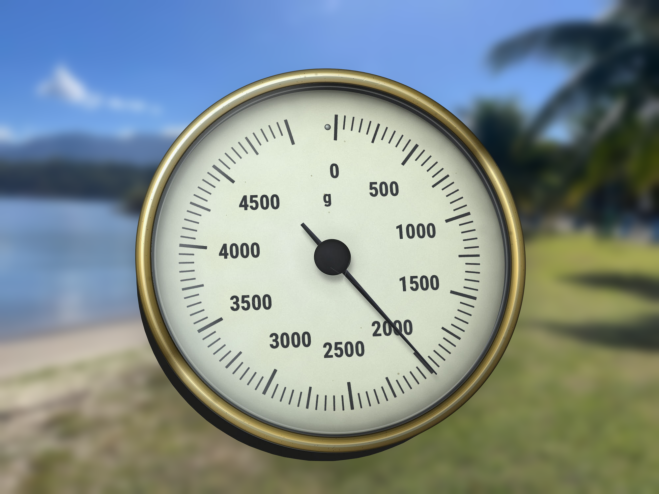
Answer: **2000** g
